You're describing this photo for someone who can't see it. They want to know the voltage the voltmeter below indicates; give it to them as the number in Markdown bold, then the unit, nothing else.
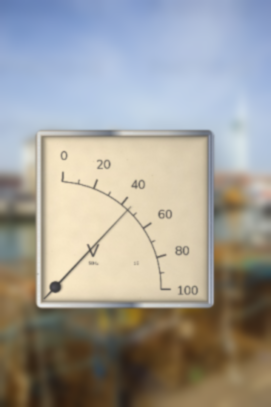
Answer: **45** V
